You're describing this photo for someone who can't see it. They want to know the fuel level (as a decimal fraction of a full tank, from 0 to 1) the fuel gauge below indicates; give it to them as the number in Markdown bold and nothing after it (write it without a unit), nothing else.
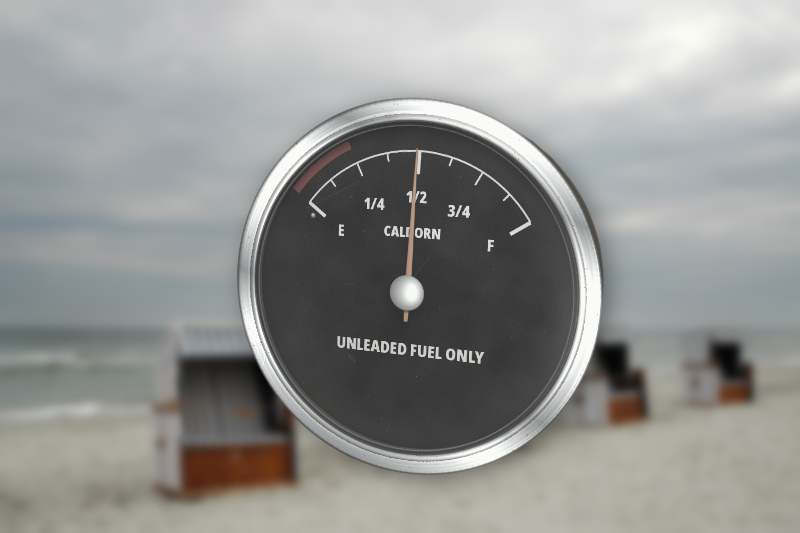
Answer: **0.5**
